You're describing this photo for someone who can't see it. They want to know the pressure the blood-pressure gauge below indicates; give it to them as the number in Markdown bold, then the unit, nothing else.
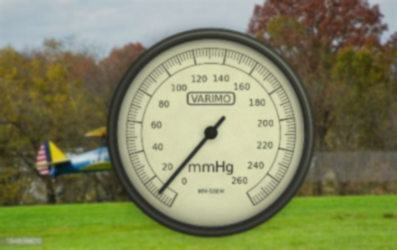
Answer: **10** mmHg
